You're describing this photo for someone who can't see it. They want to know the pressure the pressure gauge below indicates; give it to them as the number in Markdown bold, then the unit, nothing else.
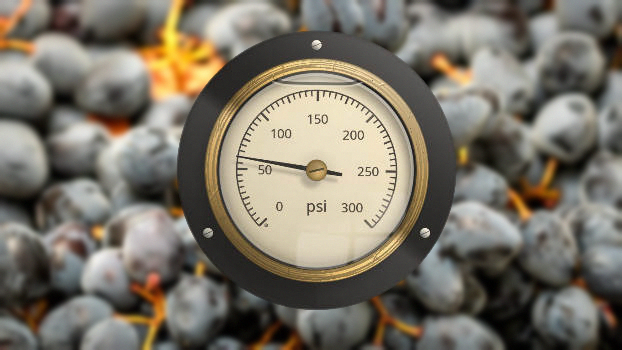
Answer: **60** psi
